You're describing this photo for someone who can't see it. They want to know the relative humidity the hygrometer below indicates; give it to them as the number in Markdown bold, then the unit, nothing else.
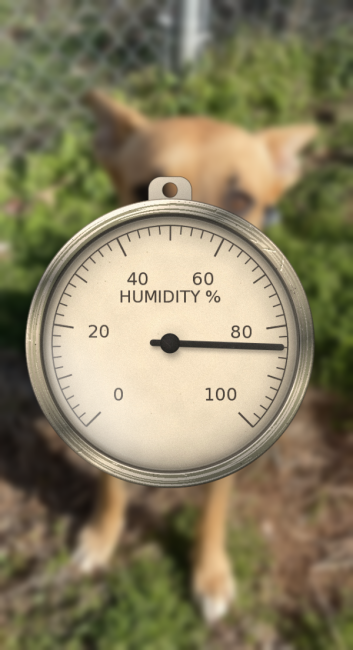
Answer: **84** %
